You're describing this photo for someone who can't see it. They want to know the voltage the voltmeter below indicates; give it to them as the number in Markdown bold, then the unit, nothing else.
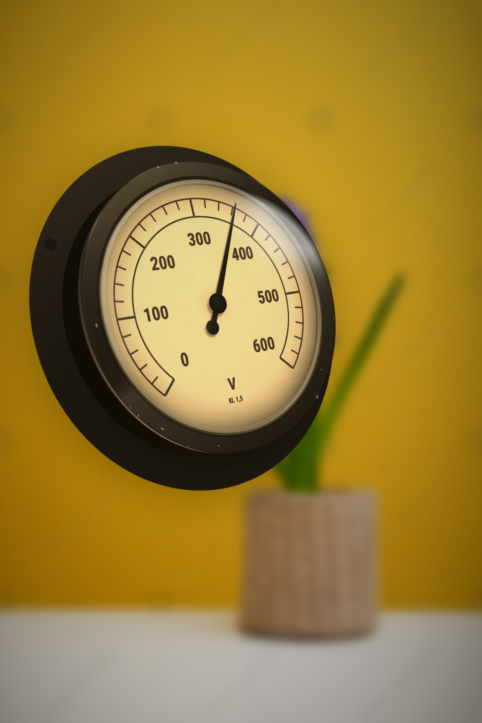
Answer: **360** V
